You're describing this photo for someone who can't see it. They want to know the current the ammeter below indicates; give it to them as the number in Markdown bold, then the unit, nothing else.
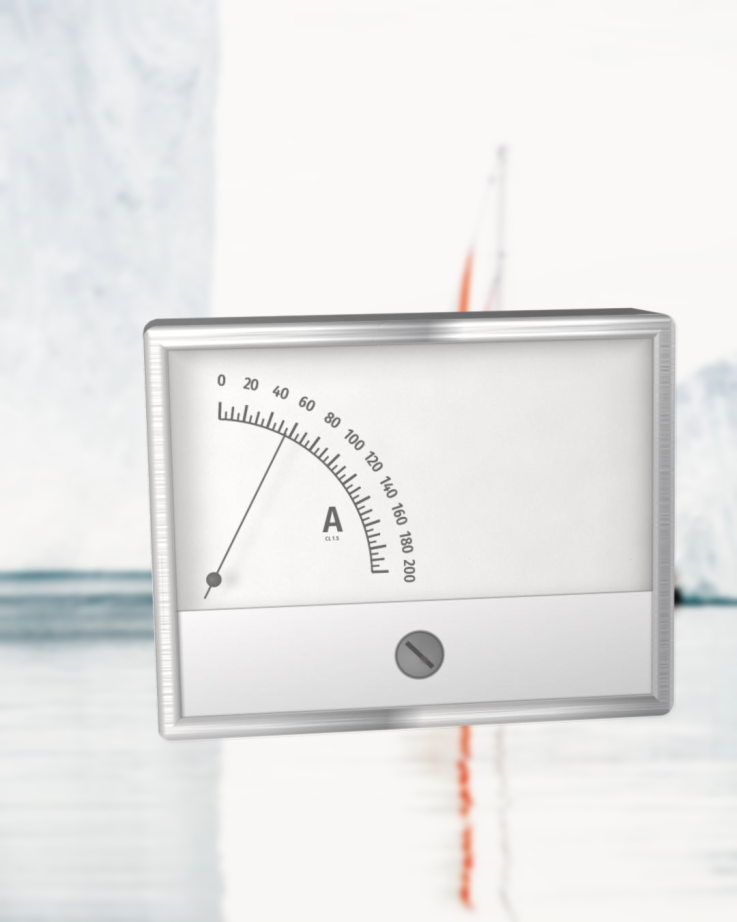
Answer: **55** A
